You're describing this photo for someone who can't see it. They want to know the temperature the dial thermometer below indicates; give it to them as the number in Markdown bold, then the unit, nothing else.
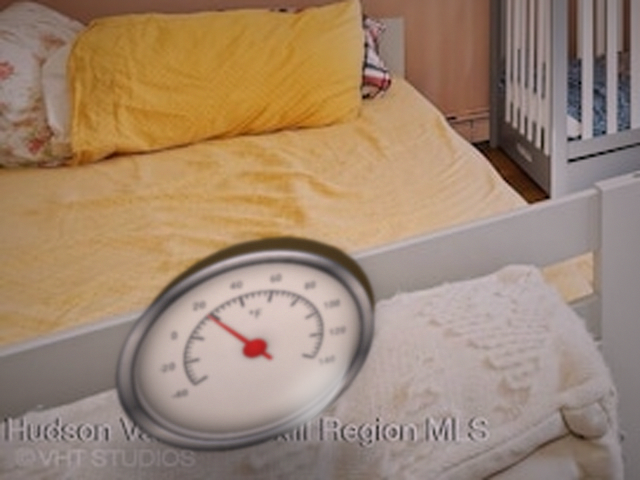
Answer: **20** °F
